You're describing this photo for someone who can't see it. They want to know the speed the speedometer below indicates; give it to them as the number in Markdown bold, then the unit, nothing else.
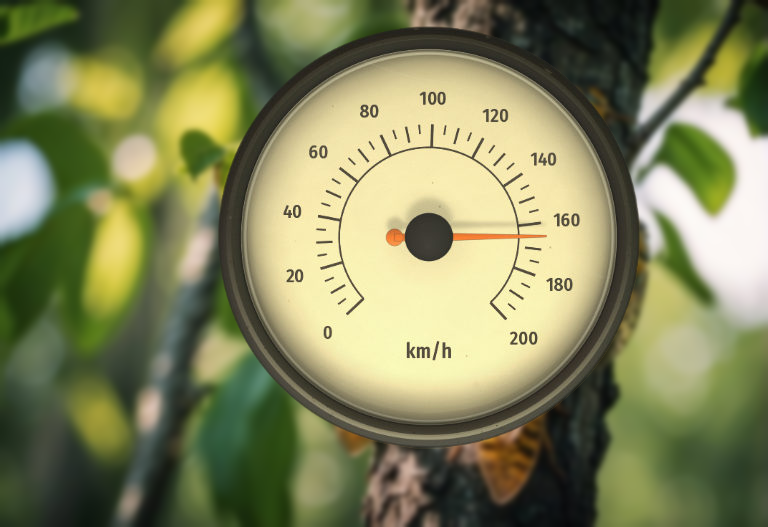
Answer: **165** km/h
